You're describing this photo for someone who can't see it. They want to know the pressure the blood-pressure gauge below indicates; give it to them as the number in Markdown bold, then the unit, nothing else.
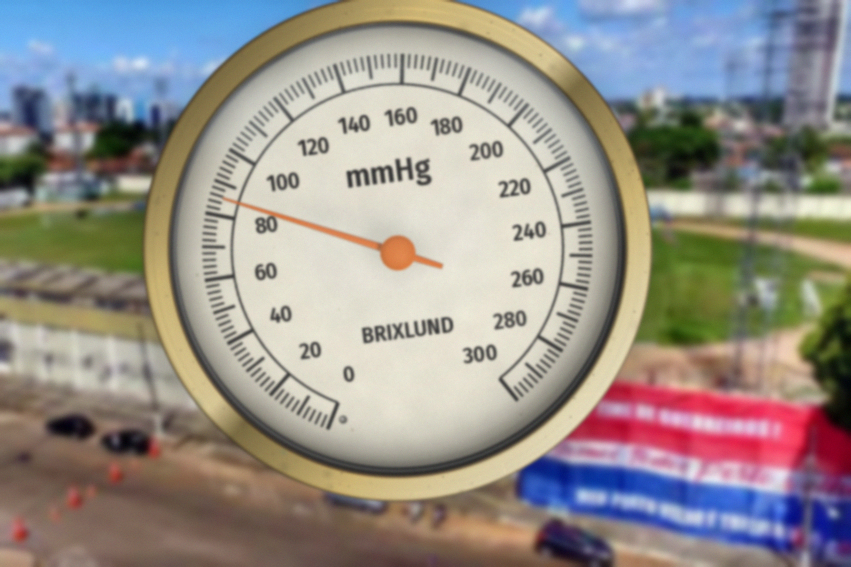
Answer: **86** mmHg
